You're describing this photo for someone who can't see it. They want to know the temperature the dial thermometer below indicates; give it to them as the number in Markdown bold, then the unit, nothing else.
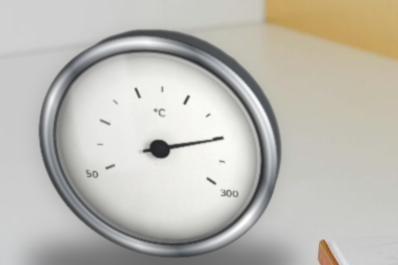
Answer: **250** °C
